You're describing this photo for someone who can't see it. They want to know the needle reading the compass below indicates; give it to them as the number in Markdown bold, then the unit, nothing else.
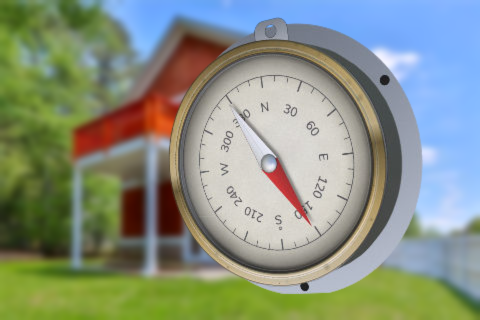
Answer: **150** °
